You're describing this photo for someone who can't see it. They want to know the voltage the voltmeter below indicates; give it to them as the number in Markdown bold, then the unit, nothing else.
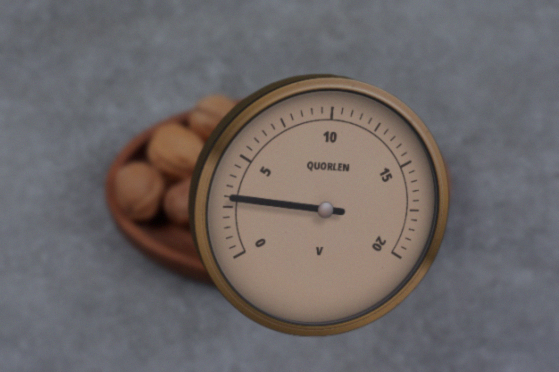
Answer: **3** V
